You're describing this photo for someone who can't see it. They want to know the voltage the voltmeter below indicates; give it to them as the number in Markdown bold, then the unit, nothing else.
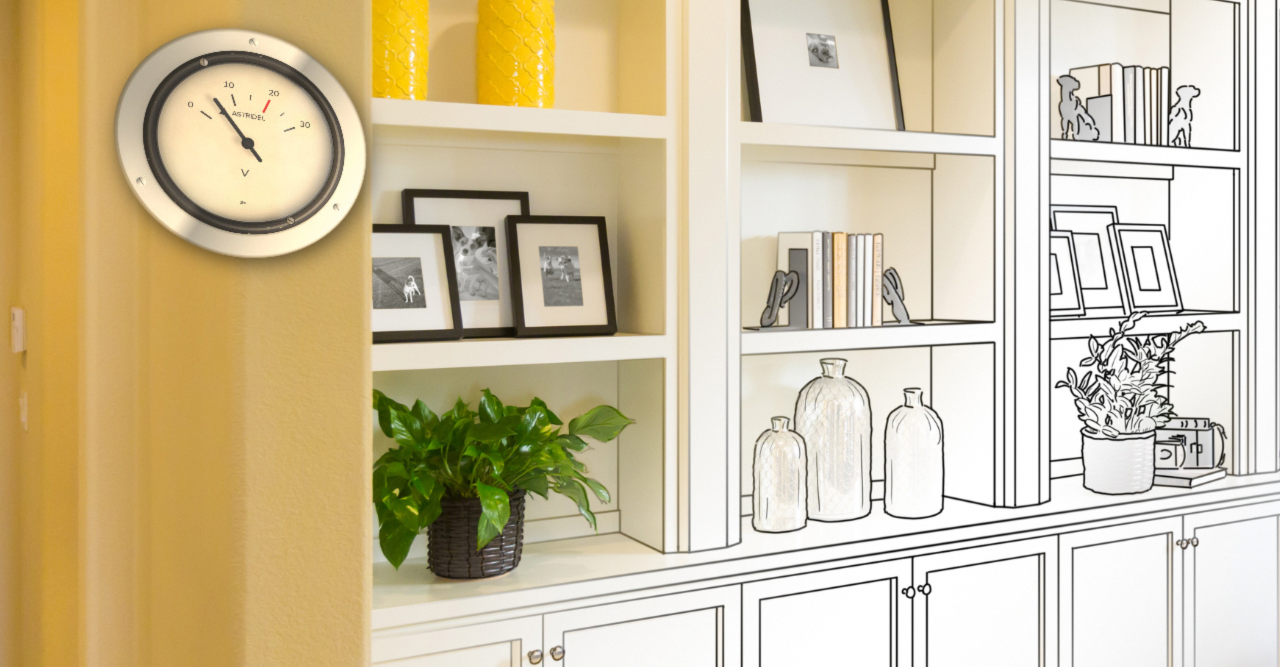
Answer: **5** V
